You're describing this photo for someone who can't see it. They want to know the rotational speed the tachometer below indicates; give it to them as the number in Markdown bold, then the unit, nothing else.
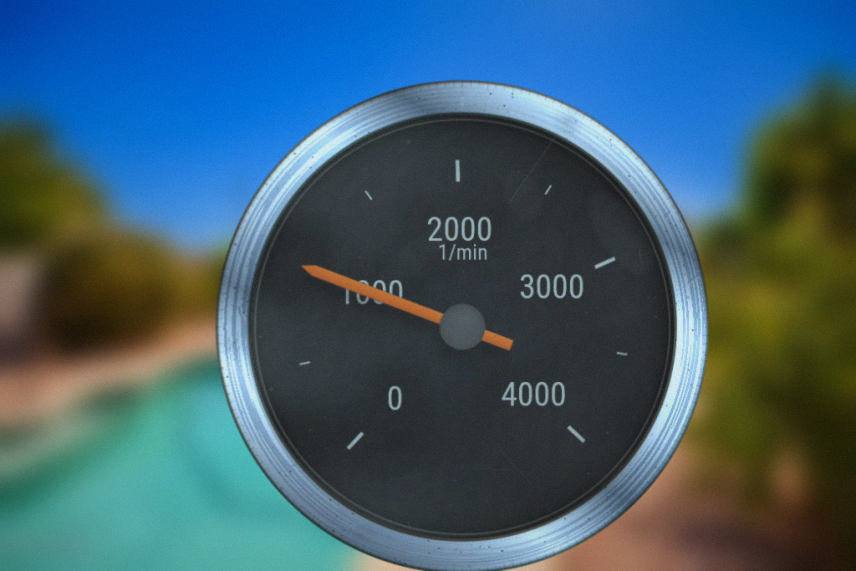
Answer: **1000** rpm
